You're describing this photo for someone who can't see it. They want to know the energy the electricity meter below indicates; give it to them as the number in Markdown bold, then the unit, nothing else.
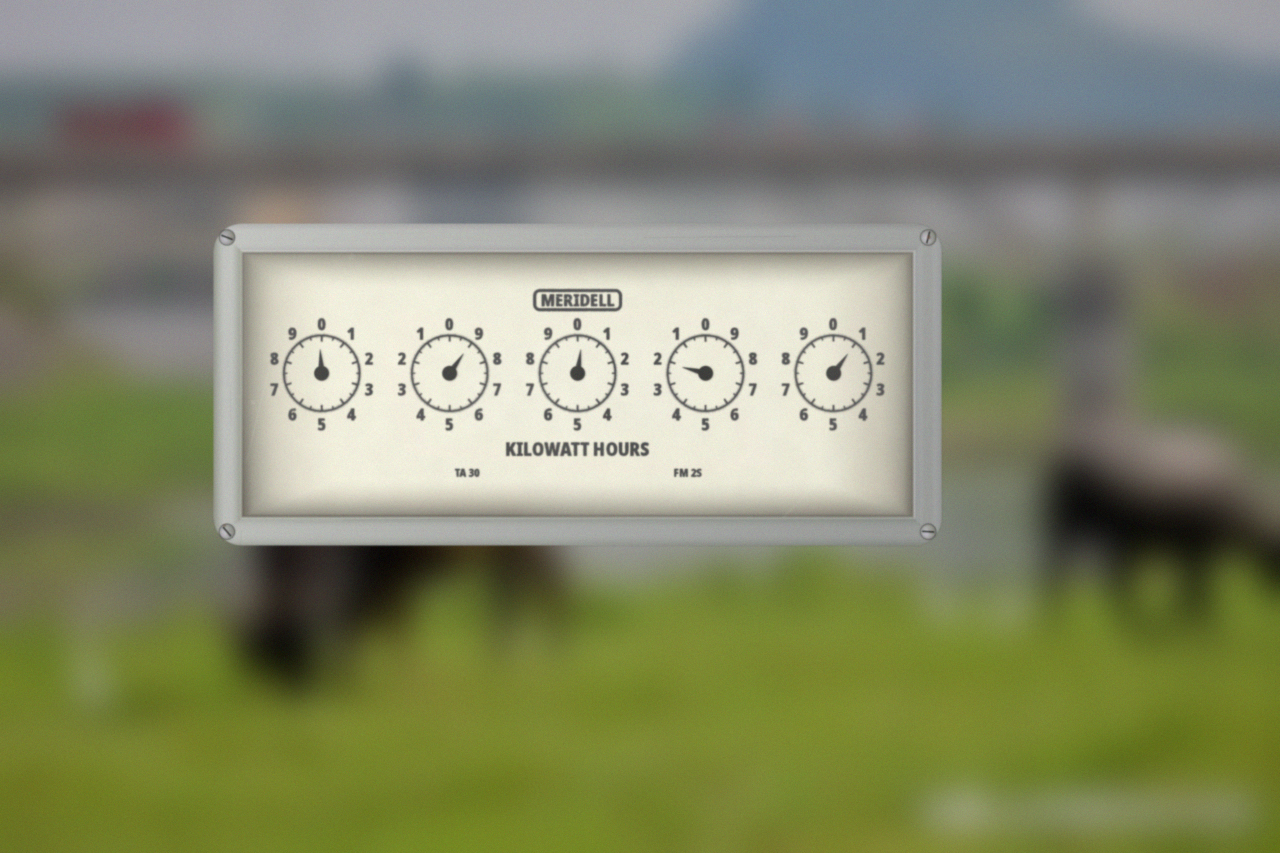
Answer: **99021** kWh
